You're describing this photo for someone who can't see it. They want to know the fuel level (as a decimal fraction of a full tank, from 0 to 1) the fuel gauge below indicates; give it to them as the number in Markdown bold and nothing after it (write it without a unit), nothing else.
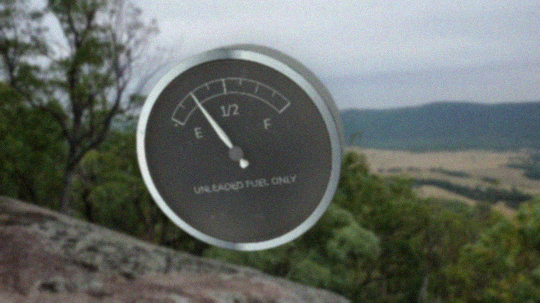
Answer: **0.25**
